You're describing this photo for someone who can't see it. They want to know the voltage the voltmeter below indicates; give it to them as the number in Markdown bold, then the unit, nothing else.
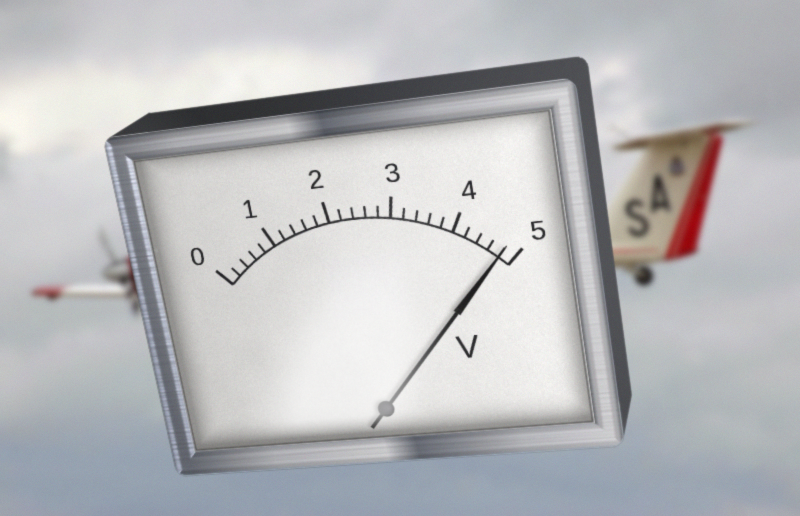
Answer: **4.8** V
